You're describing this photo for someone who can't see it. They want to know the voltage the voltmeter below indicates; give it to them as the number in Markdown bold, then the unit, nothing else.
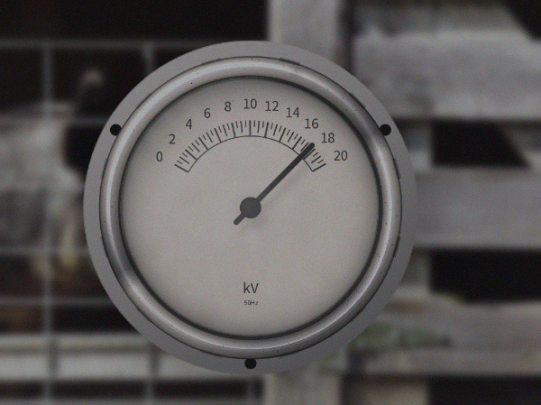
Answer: **17.5** kV
